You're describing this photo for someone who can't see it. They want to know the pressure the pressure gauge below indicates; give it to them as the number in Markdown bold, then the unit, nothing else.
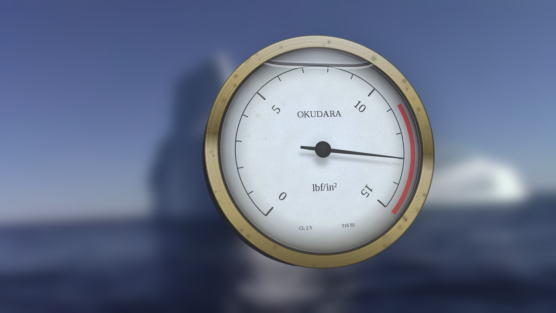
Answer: **13** psi
